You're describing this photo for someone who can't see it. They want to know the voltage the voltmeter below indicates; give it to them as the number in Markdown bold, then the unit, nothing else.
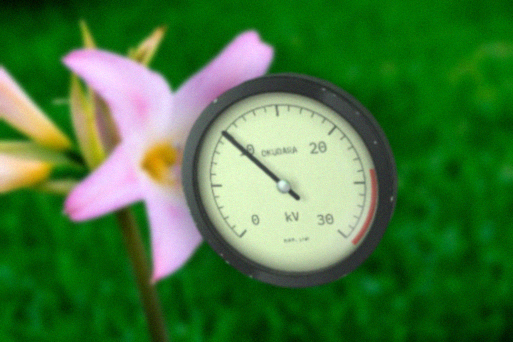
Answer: **10** kV
